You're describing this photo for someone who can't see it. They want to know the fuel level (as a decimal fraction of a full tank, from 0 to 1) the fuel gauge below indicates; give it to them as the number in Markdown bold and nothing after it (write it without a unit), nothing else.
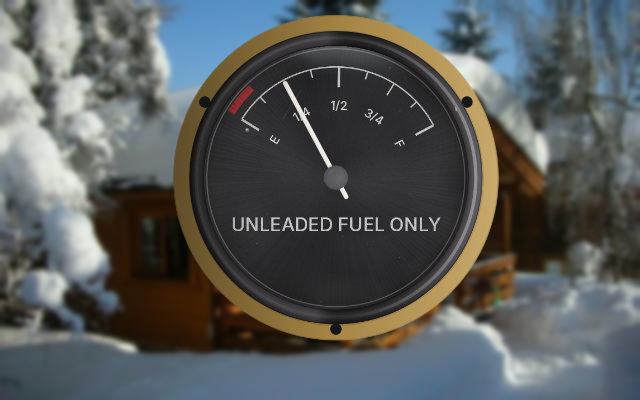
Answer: **0.25**
